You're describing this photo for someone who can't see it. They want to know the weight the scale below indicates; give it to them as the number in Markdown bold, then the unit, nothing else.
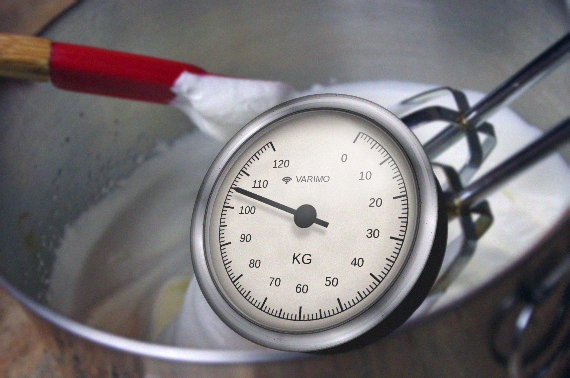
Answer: **105** kg
